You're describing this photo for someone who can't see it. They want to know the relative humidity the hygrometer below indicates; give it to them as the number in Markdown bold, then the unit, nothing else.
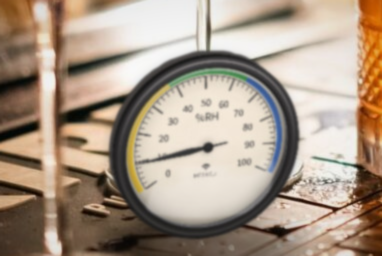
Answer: **10** %
